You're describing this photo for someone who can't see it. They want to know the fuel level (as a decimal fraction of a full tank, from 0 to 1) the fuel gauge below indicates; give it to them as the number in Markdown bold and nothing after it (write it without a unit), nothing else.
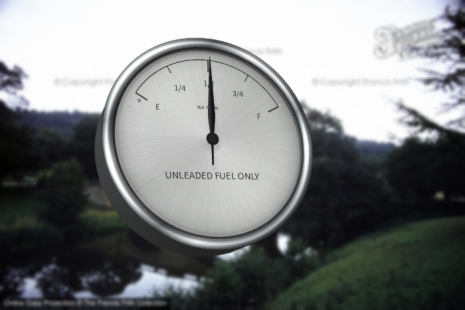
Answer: **0.5**
